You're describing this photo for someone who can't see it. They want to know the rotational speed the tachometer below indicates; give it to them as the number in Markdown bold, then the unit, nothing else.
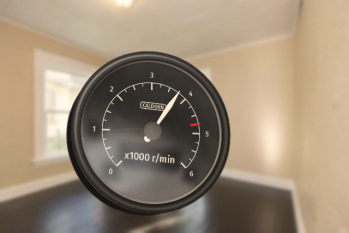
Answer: **3750** rpm
